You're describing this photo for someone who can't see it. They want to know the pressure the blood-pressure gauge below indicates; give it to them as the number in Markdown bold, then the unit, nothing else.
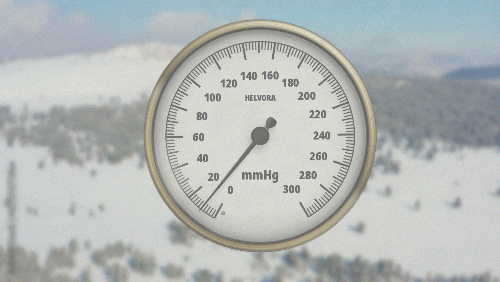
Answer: **10** mmHg
